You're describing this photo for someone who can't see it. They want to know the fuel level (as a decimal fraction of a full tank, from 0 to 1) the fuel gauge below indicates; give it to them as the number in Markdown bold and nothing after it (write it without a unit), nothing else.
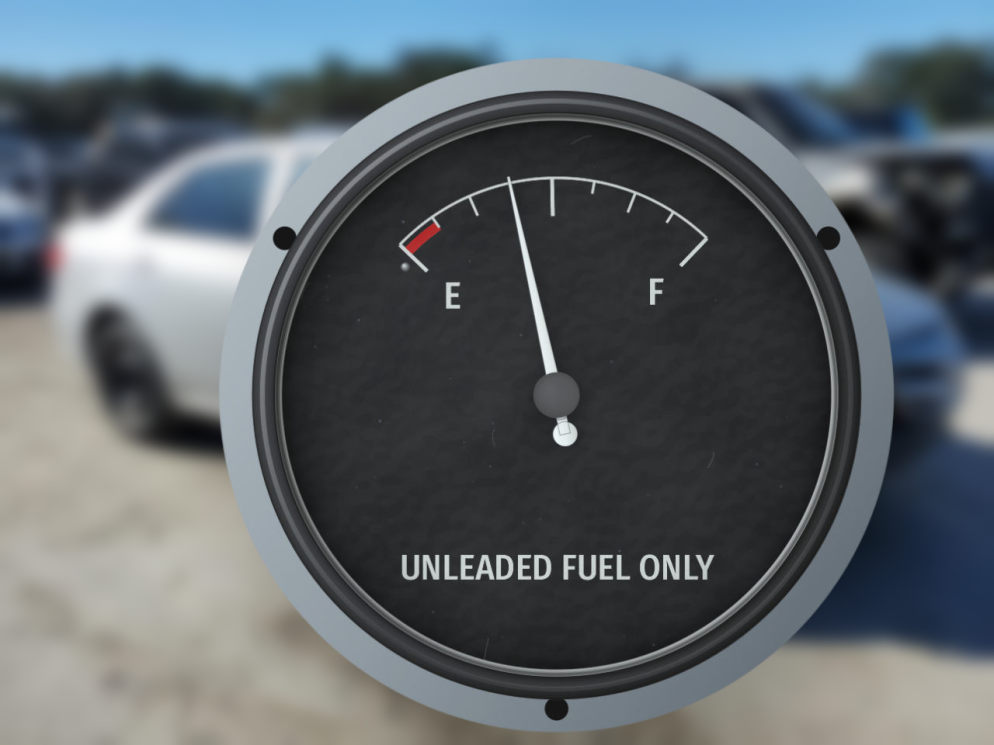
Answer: **0.375**
